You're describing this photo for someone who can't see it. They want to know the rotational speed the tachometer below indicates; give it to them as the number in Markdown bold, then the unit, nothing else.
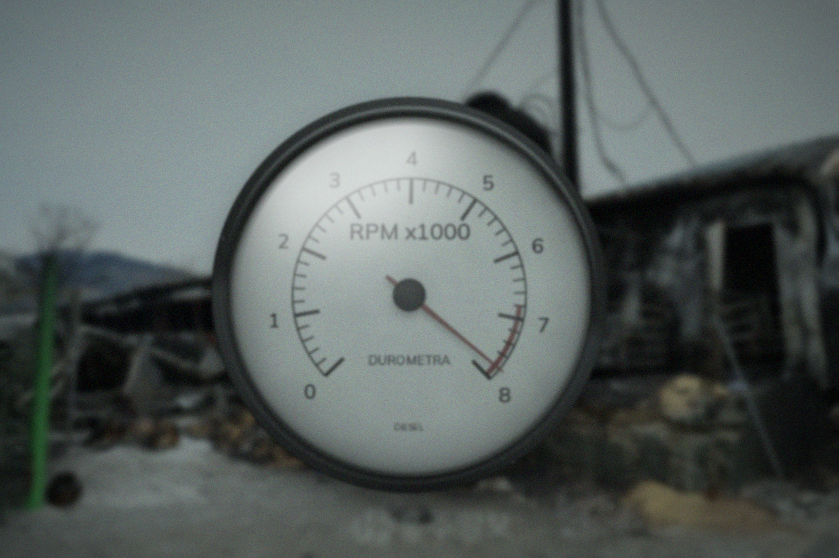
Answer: **7800** rpm
